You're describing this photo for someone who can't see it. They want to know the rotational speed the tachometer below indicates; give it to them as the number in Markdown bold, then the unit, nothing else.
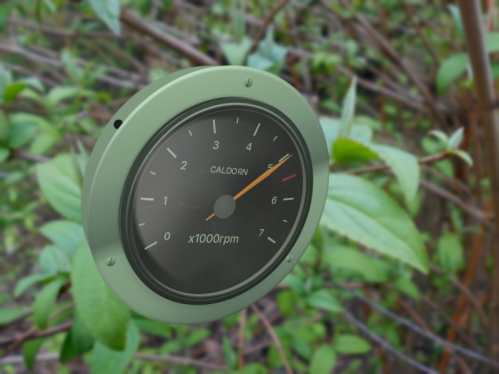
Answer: **5000** rpm
